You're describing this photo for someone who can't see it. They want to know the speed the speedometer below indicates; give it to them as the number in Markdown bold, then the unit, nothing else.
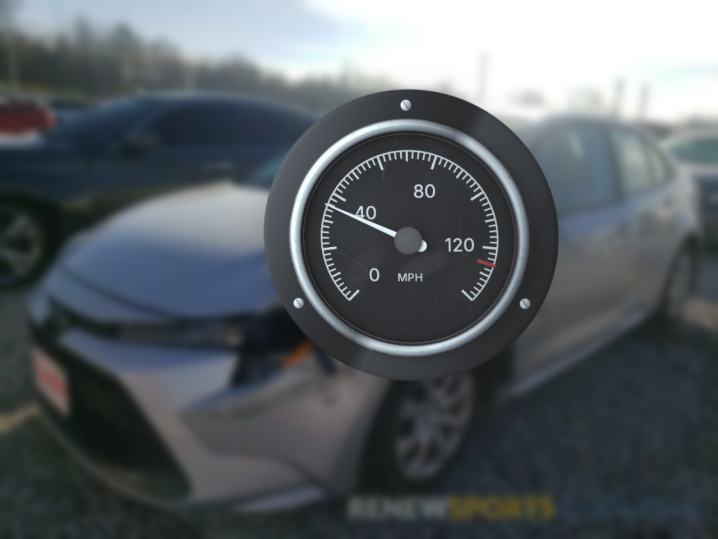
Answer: **36** mph
